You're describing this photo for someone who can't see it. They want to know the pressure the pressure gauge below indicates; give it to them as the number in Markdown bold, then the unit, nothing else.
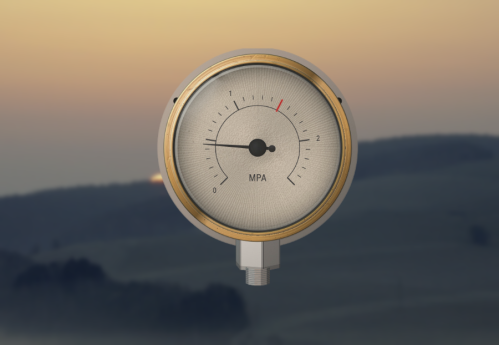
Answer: **0.45** MPa
